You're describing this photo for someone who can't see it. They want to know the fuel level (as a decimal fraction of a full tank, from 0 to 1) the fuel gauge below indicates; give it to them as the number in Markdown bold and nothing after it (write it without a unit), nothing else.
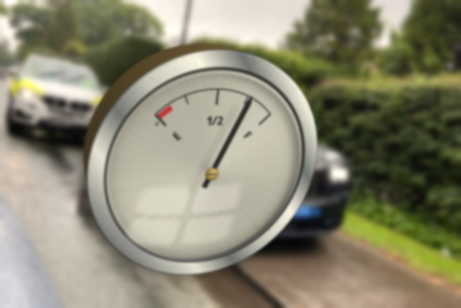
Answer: **0.75**
